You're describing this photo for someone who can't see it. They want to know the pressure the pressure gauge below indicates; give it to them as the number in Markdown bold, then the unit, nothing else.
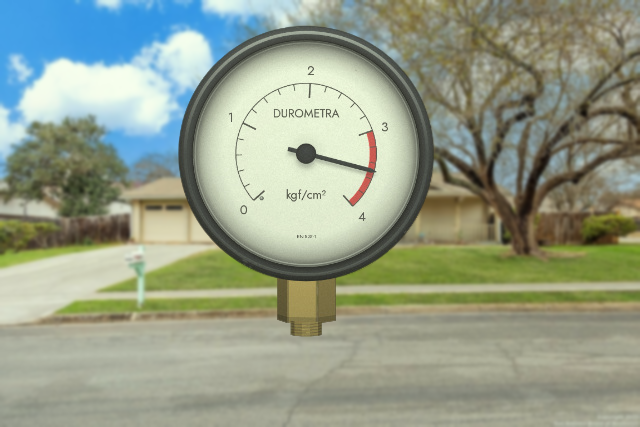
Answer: **3.5** kg/cm²
